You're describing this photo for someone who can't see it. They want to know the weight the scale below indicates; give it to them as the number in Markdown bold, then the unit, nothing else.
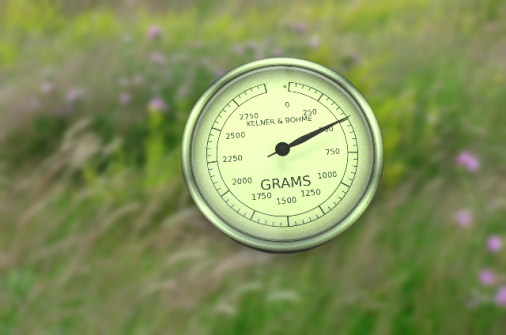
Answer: **500** g
